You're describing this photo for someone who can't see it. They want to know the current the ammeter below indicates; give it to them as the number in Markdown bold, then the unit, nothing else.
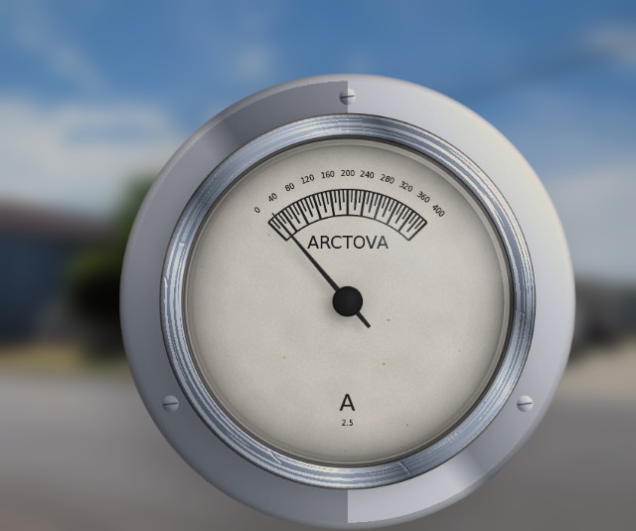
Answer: **20** A
